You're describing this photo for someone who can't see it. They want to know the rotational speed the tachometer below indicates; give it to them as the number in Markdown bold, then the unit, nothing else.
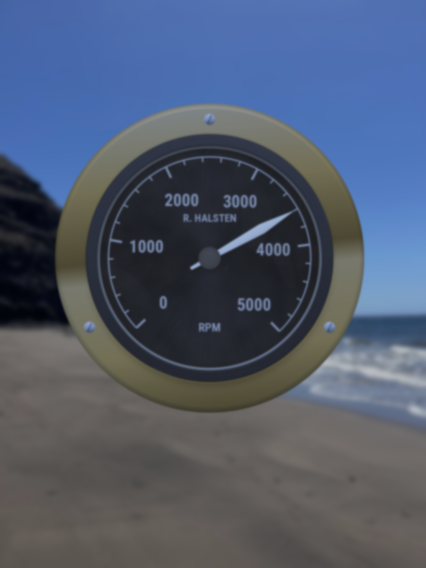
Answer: **3600** rpm
